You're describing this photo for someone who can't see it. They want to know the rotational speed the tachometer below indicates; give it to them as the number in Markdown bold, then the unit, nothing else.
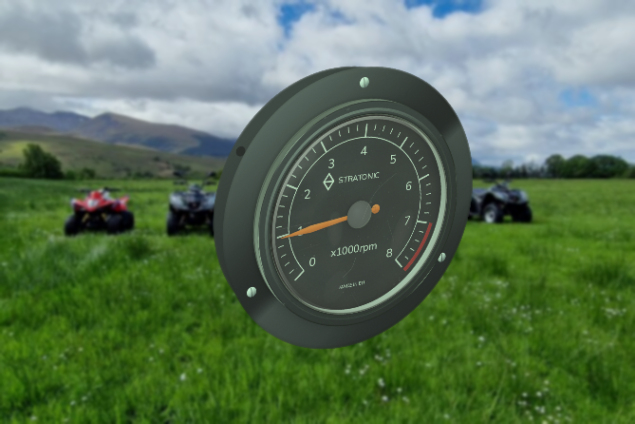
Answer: **1000** rpm
